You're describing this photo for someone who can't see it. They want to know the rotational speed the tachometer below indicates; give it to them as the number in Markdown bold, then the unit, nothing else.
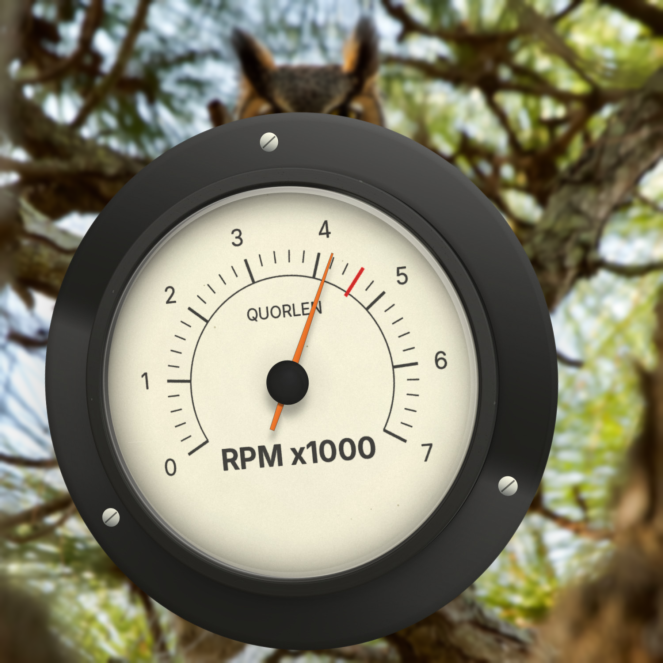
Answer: **4200** rpm
